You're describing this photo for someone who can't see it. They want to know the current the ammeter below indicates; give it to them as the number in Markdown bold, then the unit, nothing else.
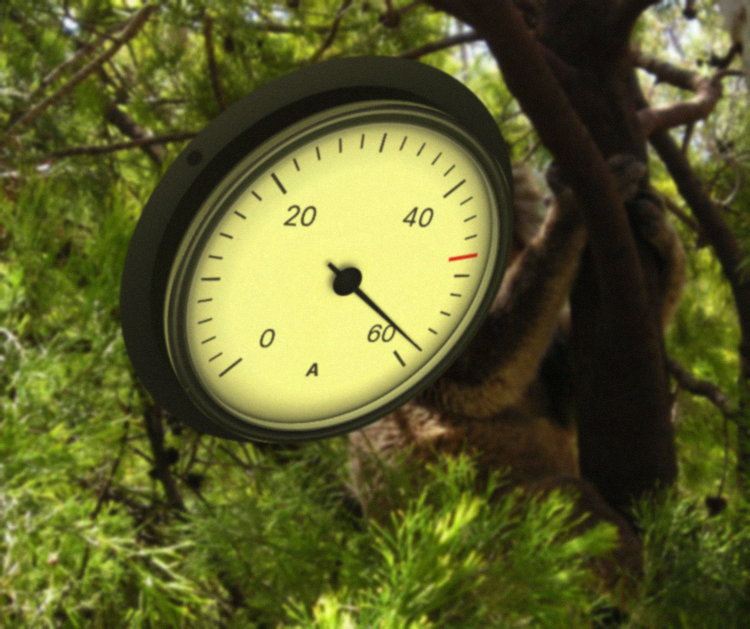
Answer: **58** A
